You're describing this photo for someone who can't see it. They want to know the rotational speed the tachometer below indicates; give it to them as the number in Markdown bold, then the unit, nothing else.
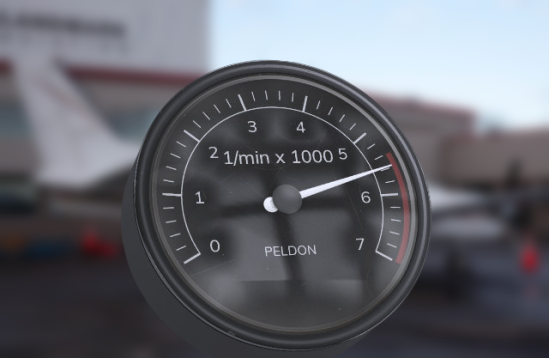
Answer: **5600** rpm
